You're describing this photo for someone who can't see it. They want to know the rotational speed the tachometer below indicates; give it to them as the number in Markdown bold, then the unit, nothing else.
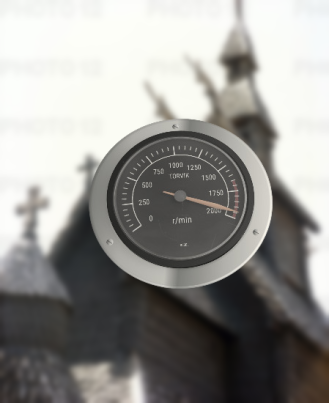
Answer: **1950** rpm
